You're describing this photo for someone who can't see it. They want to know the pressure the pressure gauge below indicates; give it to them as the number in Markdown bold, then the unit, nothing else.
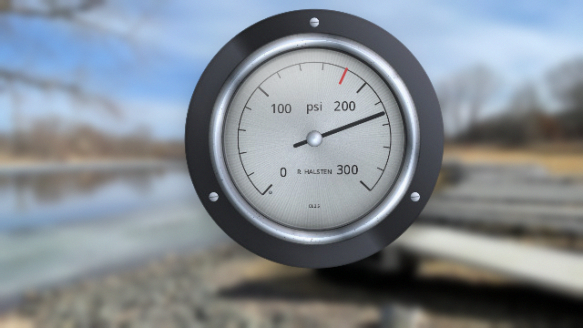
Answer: **230** psi
